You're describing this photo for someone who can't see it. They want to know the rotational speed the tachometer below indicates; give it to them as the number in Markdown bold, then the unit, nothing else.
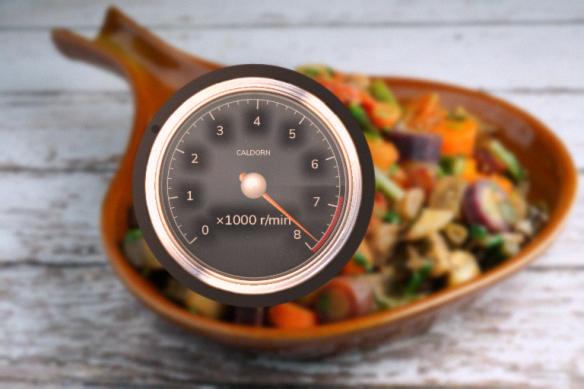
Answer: **7800** rpm
